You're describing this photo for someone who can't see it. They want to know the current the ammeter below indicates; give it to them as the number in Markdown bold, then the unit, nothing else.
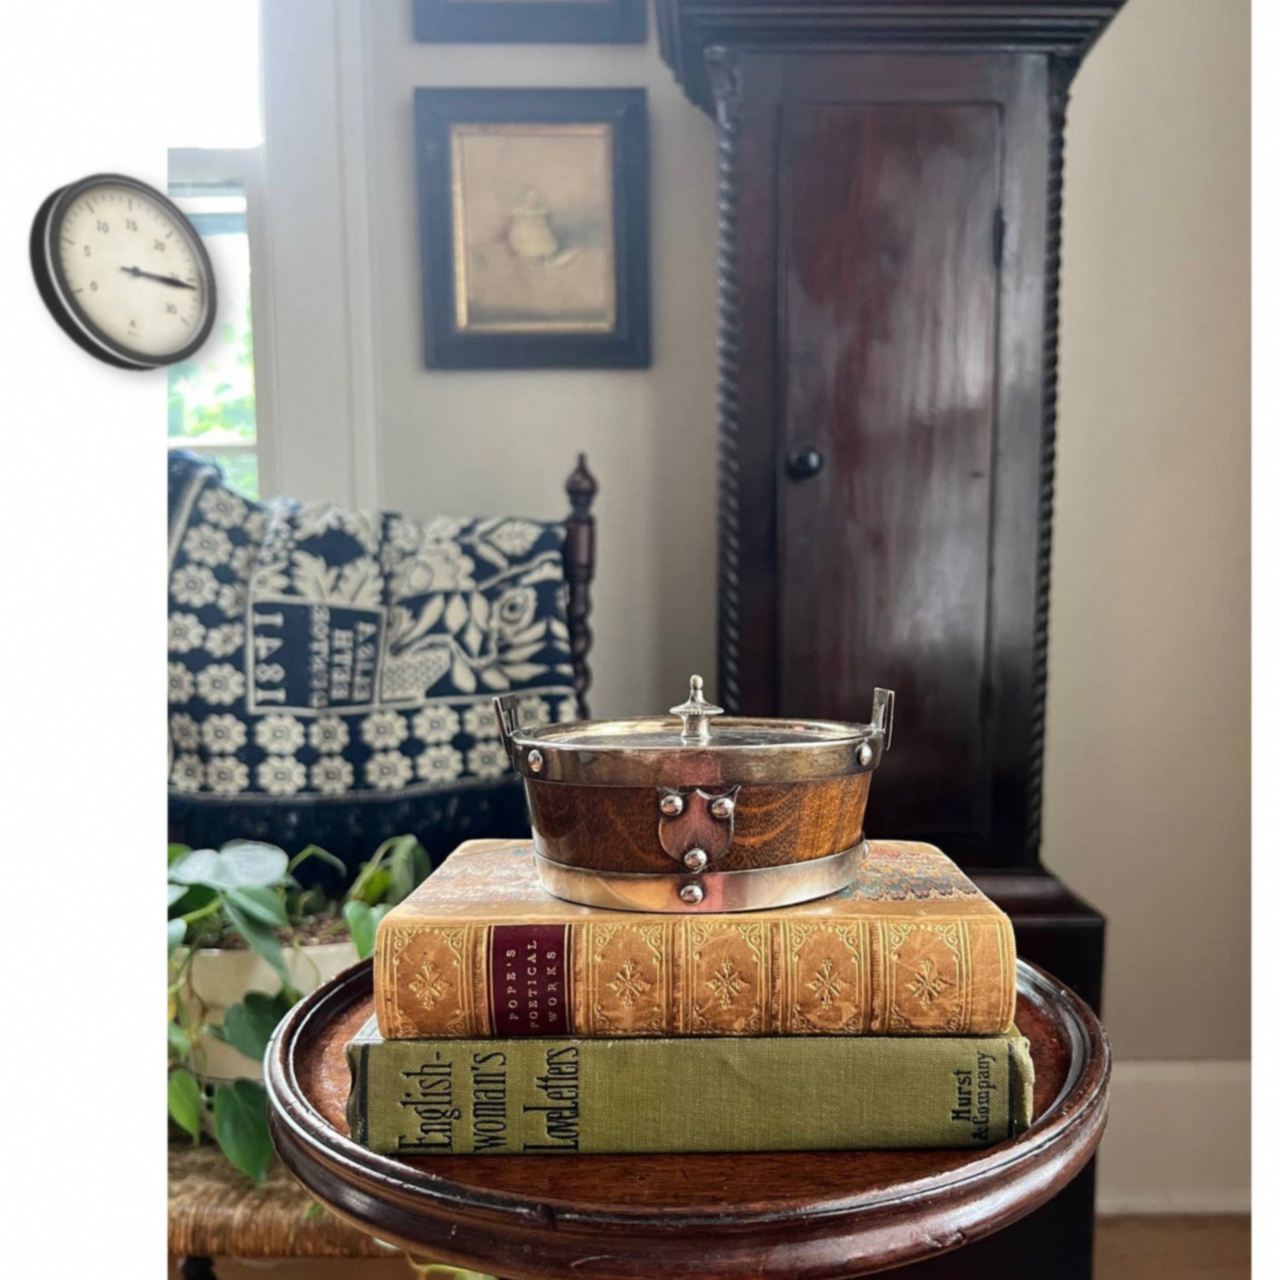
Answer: **26** A
